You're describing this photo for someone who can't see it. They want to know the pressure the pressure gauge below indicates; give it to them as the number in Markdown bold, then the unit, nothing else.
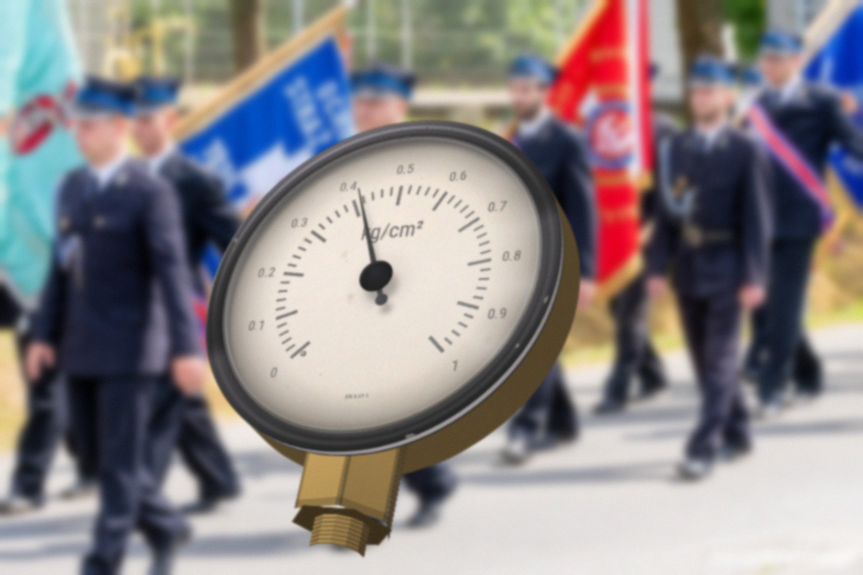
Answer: **0.42** kg/cm²
